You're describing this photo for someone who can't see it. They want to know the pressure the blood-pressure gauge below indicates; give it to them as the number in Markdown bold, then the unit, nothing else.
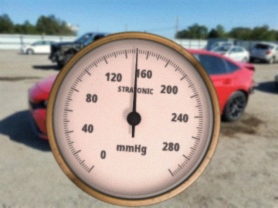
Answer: **150** mmHg
